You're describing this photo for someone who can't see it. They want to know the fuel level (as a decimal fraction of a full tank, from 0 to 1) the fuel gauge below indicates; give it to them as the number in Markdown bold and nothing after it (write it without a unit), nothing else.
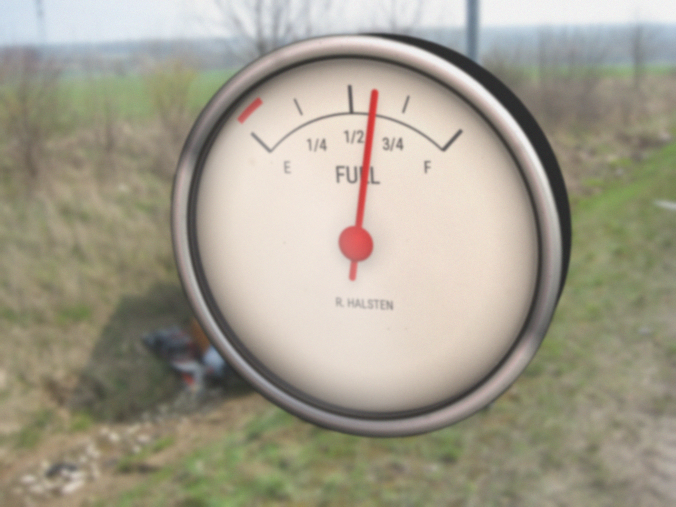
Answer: **0.625**
